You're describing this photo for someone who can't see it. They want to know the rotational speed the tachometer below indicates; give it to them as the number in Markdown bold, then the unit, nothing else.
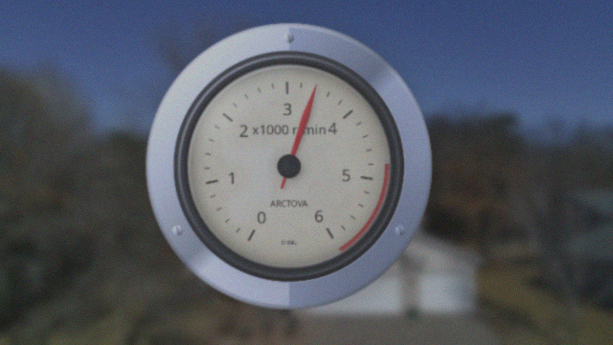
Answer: **3400** rpm
